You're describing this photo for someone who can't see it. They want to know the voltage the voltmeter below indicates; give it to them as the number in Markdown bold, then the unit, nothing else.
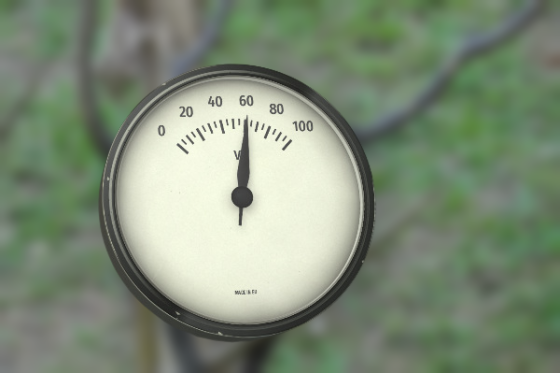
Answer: **60** V
